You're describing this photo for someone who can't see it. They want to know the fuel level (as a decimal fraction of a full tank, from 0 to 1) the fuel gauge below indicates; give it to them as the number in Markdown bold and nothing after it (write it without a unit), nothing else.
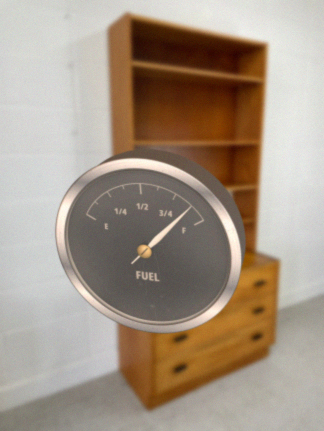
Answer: **0.875**
